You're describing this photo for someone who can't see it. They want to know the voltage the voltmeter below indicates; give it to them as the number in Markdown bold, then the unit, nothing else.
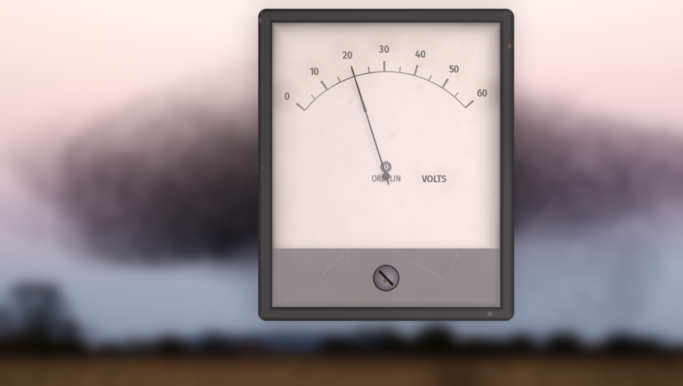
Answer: **20** V
